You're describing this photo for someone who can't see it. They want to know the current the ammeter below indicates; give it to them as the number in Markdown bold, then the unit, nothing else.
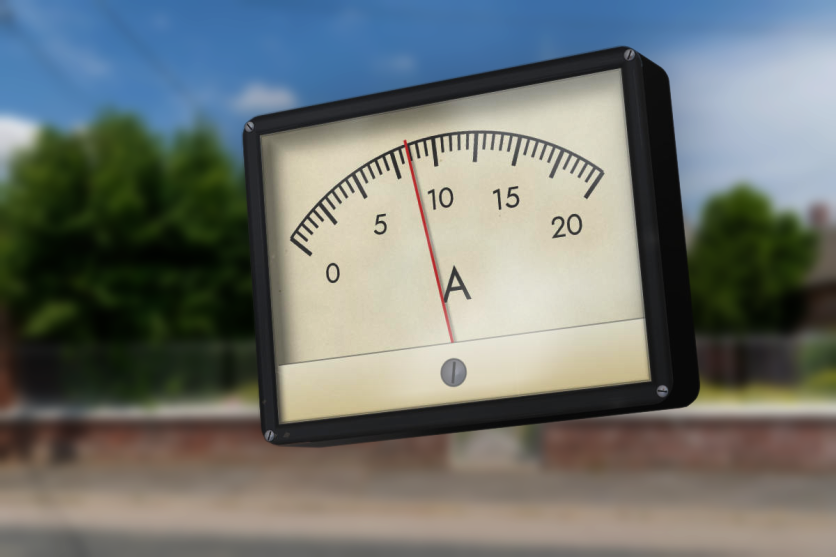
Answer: **8.5** A
